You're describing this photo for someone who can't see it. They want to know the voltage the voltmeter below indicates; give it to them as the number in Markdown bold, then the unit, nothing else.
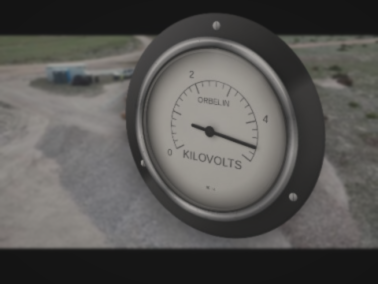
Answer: **4.6** kV
